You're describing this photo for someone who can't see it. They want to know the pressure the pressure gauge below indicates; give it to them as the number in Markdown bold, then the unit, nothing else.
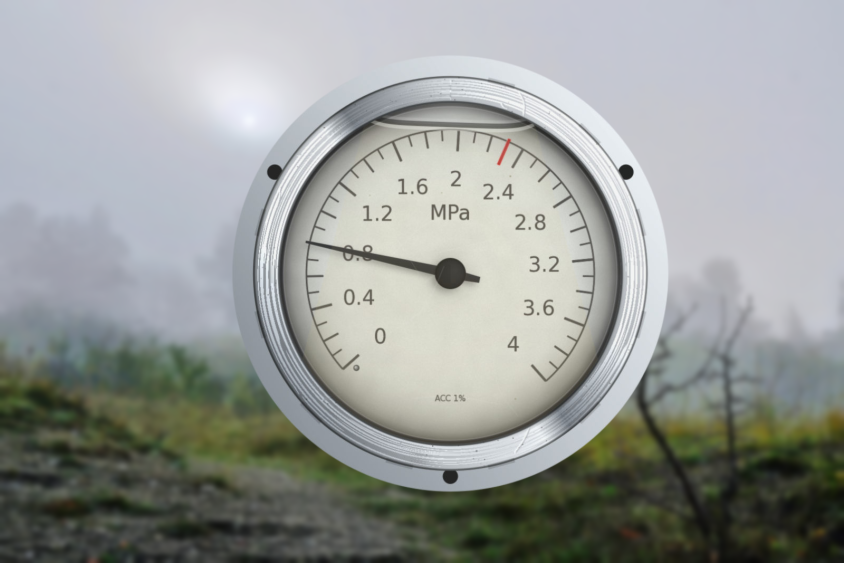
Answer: **0.8** MPa
